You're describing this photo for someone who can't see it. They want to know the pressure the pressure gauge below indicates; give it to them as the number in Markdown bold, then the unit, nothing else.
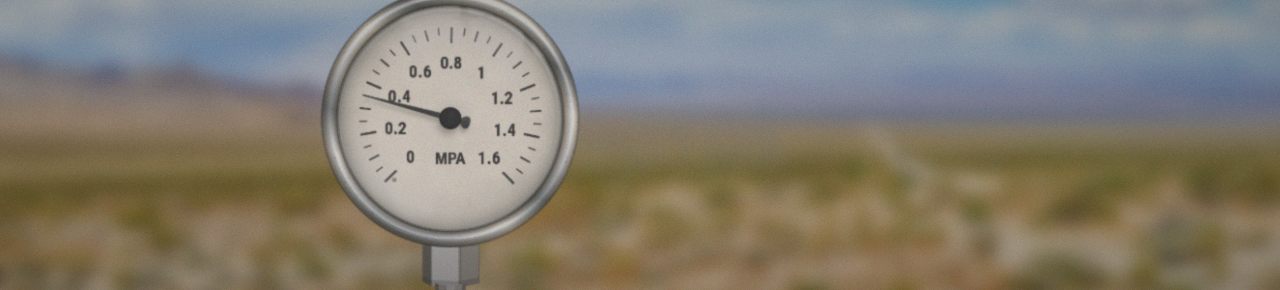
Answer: **0.35** MPa
